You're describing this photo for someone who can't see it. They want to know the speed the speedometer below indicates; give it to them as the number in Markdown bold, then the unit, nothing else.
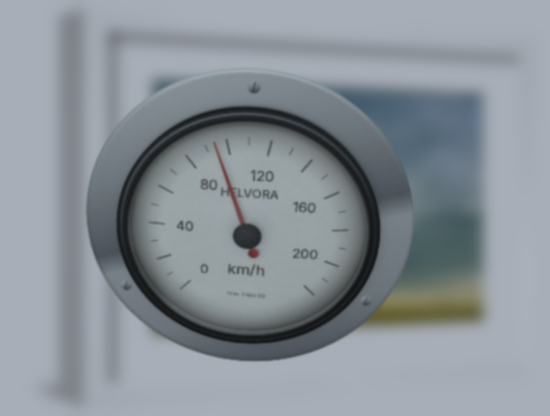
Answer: **95** km/h
